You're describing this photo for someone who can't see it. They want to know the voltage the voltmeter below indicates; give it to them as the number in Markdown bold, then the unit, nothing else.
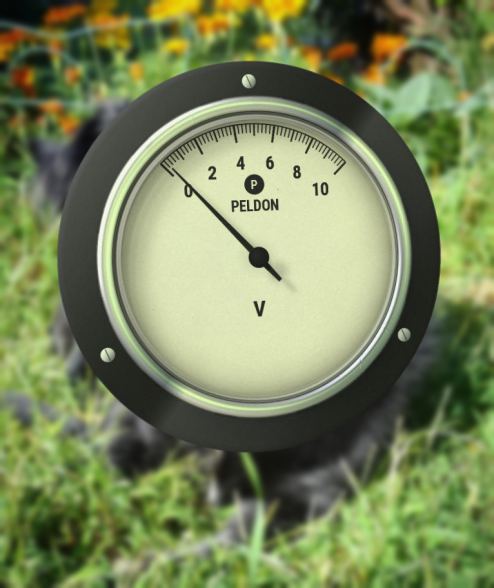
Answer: **0.2** V
